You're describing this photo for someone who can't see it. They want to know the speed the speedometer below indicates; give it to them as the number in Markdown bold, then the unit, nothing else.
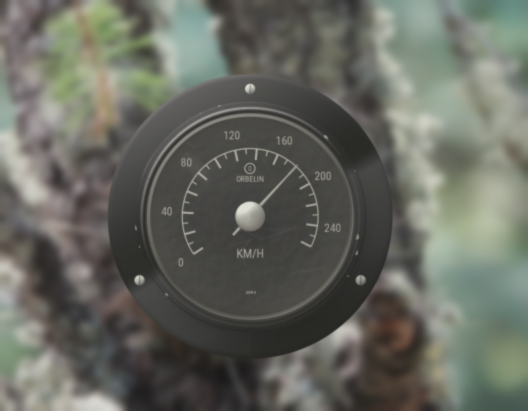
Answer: **180** km/h
